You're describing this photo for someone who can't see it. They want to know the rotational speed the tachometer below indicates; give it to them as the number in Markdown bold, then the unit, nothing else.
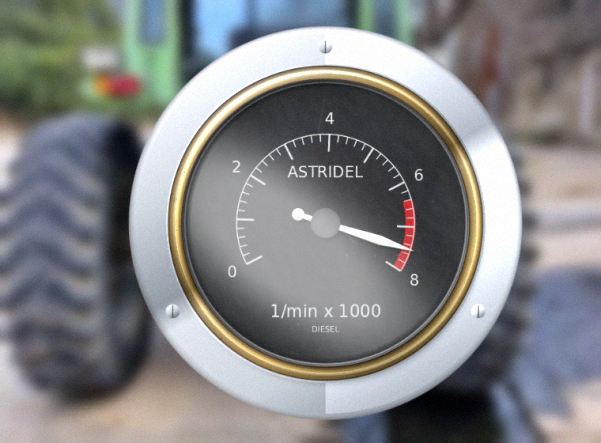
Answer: **7500** rpm
